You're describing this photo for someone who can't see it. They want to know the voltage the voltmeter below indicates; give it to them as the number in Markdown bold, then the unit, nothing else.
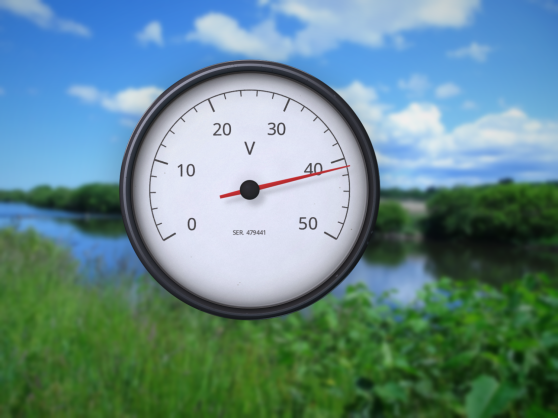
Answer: **41** V
